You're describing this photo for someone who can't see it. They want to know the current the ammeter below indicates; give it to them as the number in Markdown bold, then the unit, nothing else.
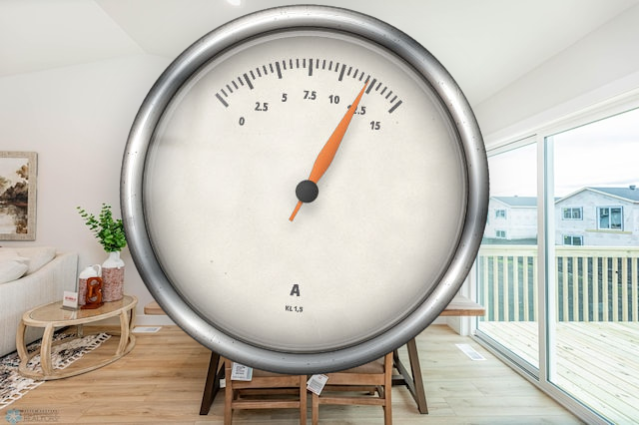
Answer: **12** A
